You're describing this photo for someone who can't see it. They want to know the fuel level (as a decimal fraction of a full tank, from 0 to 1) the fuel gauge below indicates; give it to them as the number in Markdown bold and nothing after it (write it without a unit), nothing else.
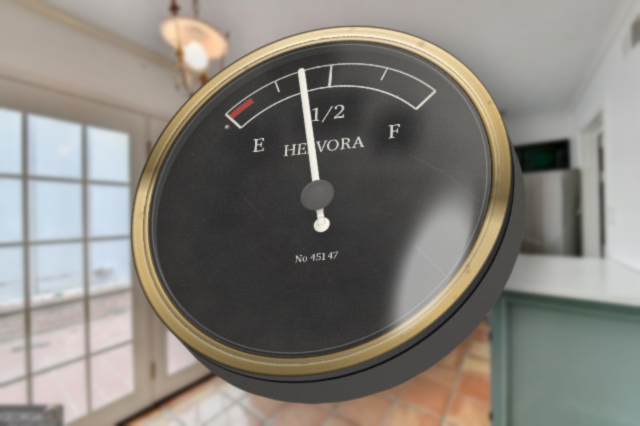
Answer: **0.375**
